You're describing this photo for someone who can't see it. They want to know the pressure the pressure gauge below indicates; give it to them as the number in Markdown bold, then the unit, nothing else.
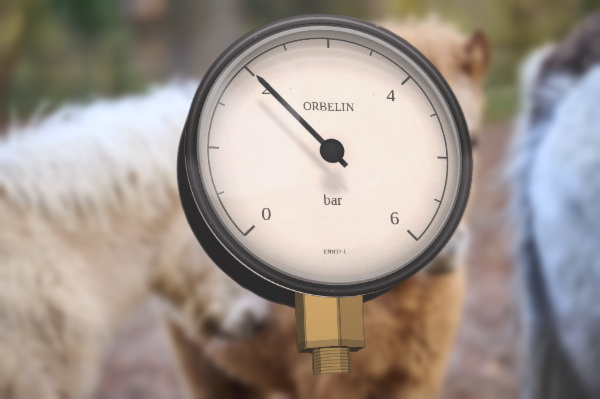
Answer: **2** bar
